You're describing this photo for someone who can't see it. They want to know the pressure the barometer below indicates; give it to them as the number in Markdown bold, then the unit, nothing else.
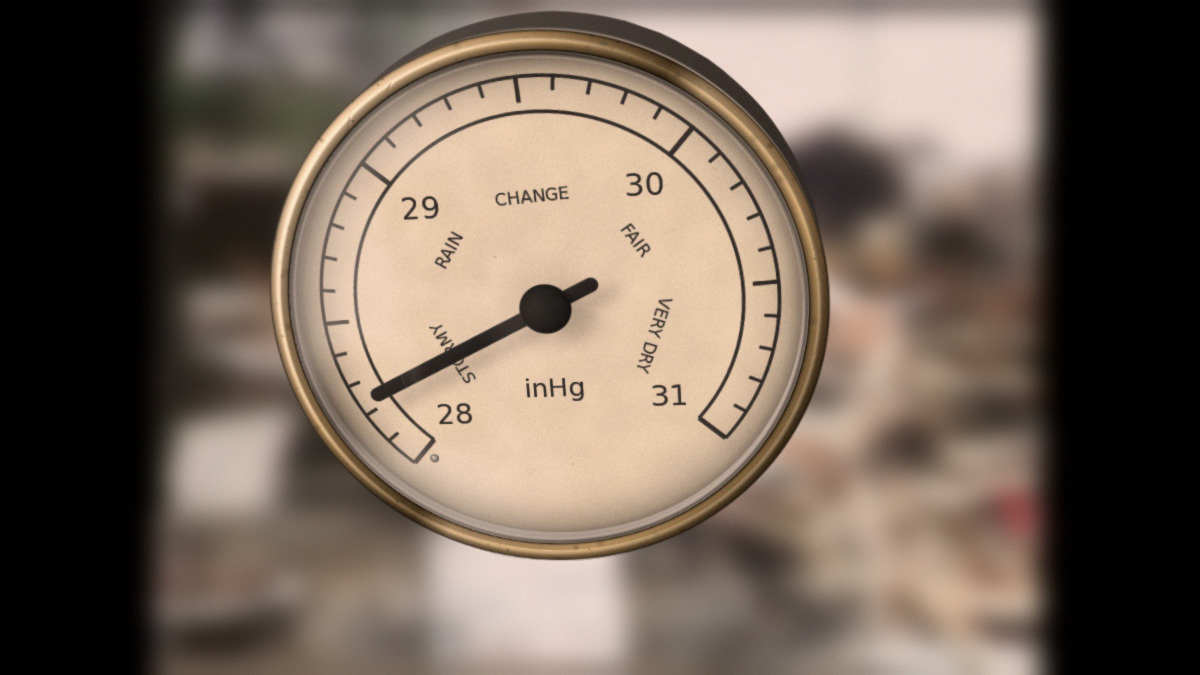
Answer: **28.25** inHg
